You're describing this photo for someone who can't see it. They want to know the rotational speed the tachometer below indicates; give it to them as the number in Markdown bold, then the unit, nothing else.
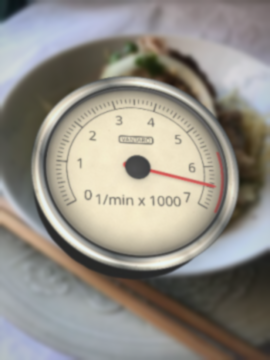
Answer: **6500** rpm
